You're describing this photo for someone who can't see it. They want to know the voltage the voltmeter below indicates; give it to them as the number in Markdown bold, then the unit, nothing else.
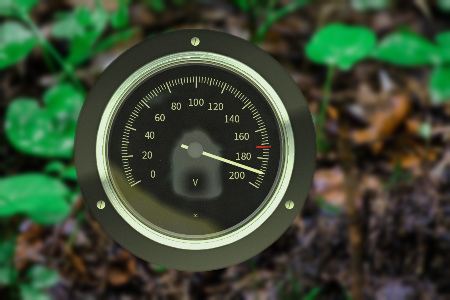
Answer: **190** V
